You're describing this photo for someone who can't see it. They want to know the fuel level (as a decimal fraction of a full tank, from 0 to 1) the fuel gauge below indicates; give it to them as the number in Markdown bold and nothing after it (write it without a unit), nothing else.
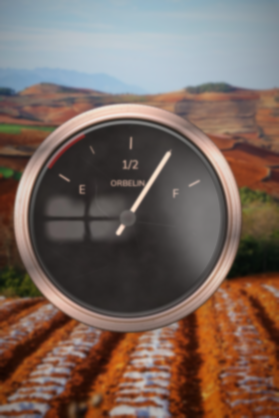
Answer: **0.75**
